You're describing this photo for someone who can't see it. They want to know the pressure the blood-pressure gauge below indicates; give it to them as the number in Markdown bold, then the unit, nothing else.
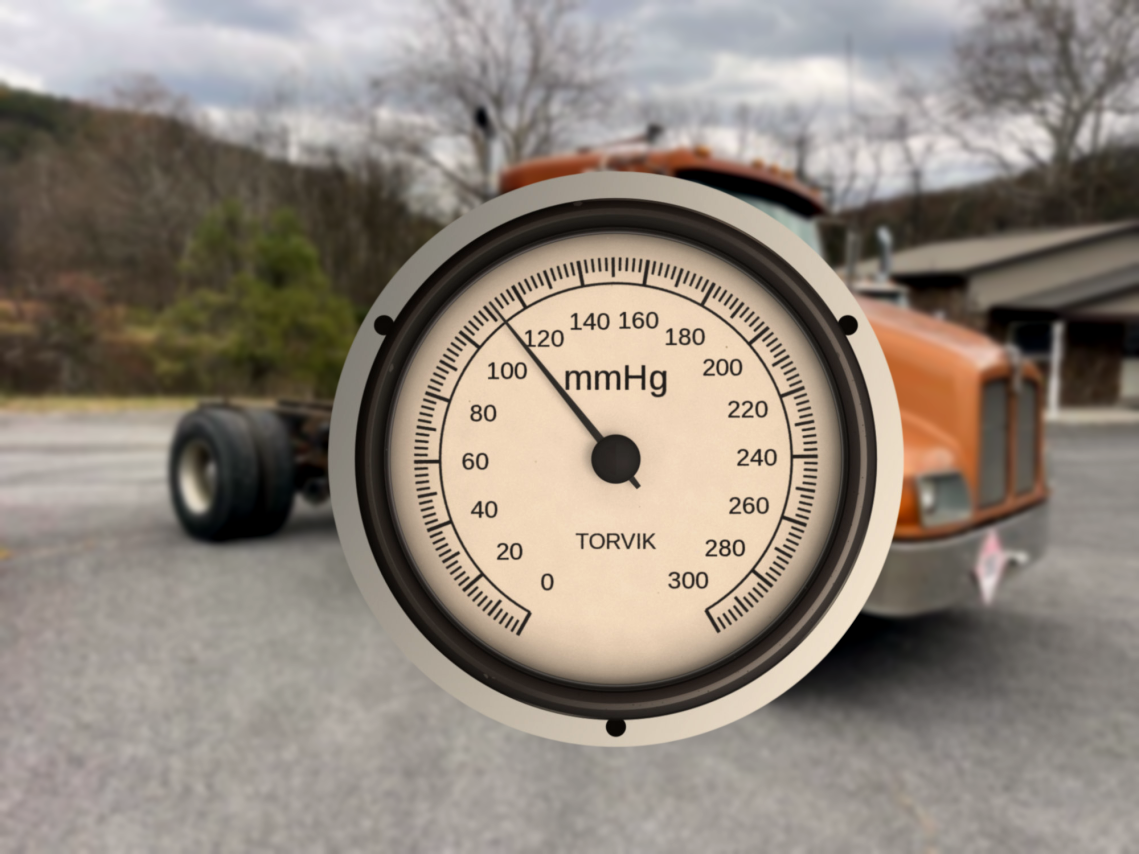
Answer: **112** mmHg
